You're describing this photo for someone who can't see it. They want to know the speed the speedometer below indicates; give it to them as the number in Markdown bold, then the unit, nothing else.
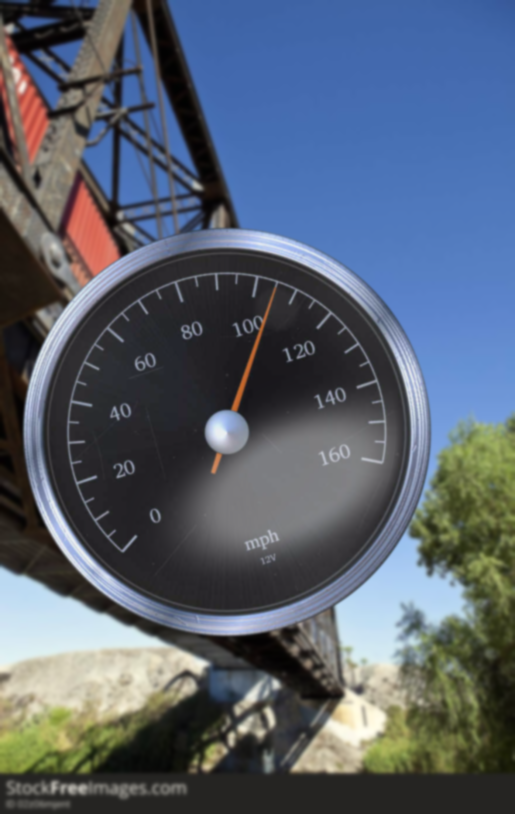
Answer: **105** mph
